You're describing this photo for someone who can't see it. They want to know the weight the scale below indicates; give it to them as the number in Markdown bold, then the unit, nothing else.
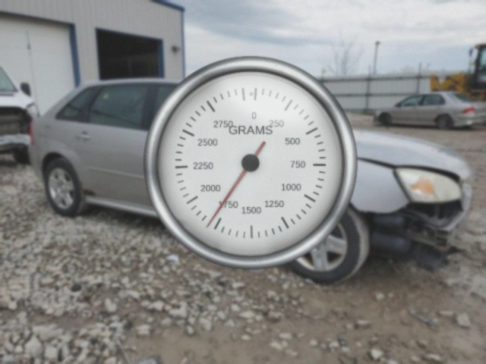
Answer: **1800** g
